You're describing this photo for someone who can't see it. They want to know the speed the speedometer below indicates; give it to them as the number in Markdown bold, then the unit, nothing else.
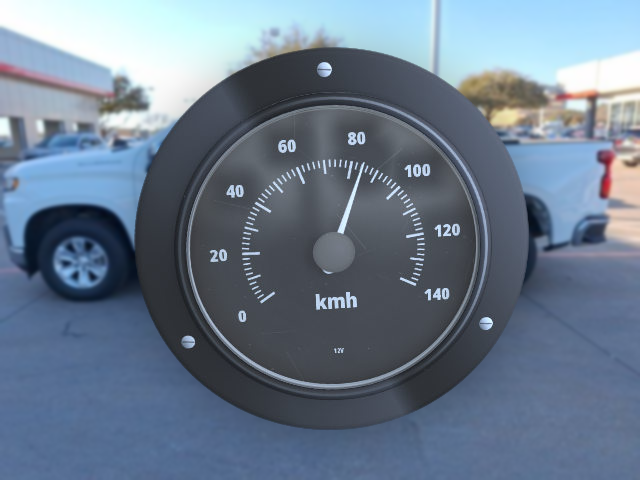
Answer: **84** km/h
